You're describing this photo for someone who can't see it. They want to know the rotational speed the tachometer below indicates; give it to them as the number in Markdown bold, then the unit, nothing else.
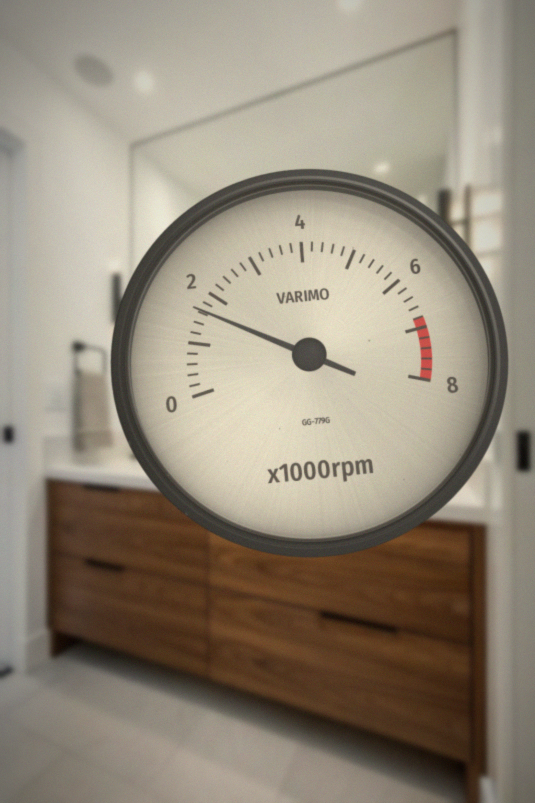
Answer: **1600** rpm
